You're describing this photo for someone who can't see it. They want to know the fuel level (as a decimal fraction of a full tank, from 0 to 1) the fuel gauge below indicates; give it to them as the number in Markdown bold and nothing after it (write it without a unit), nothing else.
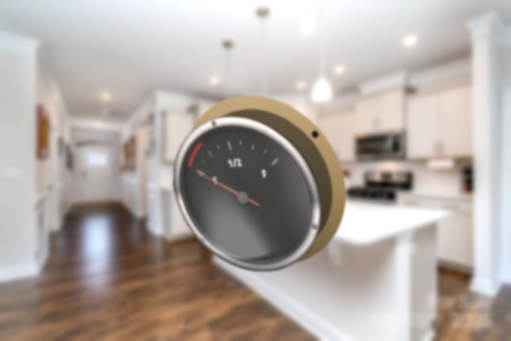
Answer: **0**
